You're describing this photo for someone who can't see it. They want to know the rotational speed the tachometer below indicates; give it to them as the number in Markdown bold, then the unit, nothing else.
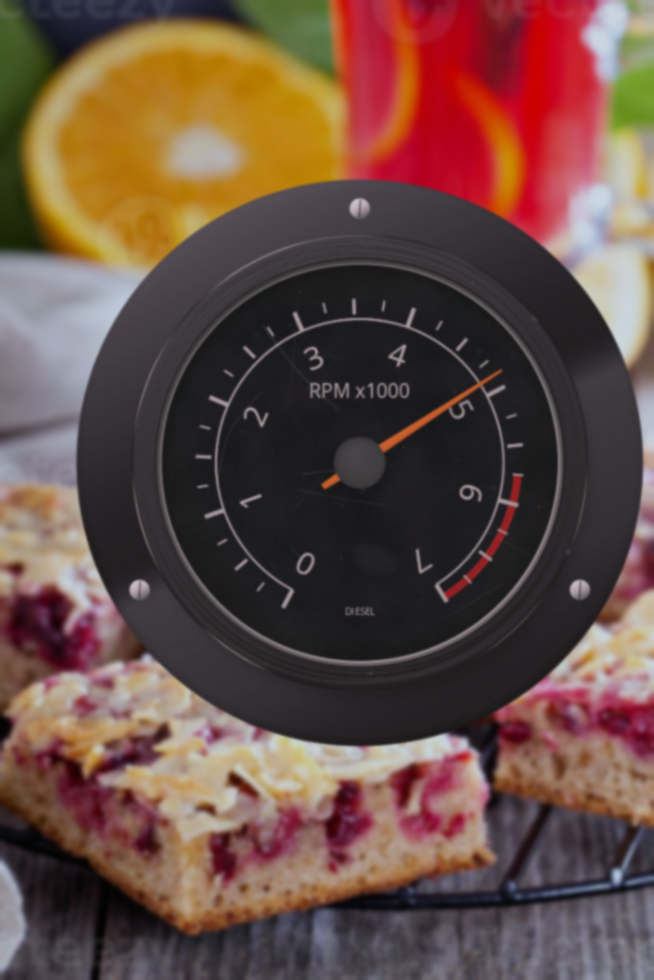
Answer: **4875** rpm
